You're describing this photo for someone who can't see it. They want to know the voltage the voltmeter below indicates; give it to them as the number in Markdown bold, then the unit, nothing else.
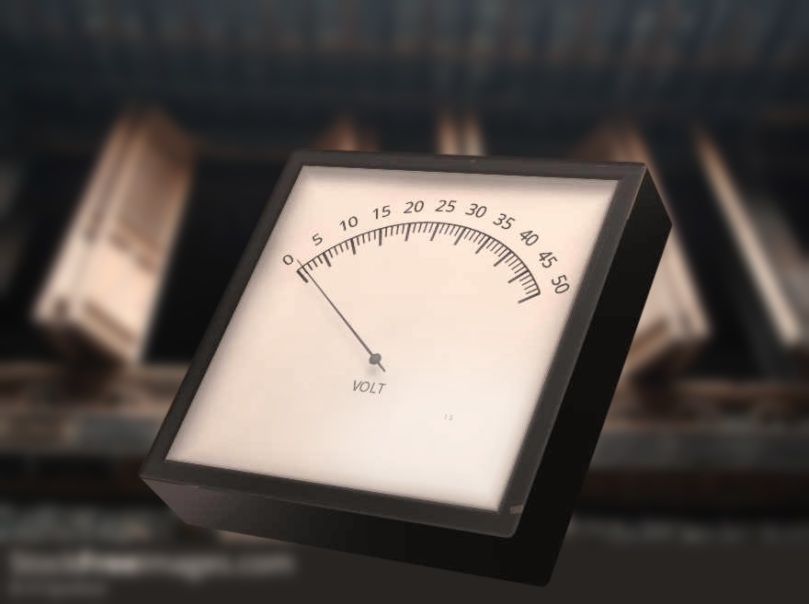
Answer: **1** V
